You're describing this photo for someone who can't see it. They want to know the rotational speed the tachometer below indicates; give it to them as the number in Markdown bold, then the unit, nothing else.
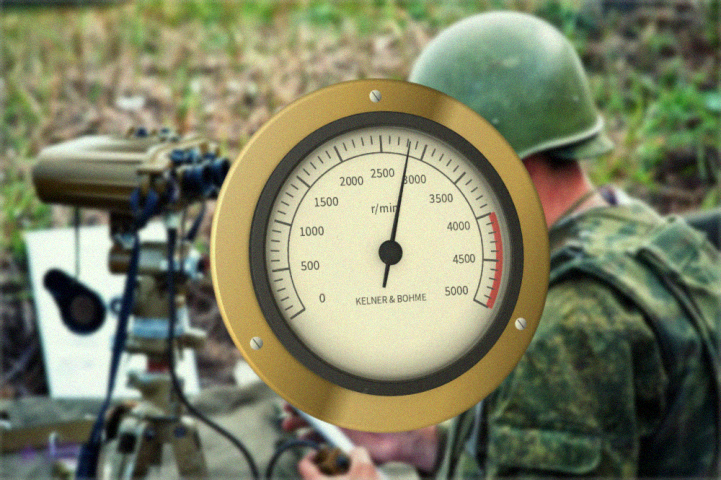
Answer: **2800** rpm
